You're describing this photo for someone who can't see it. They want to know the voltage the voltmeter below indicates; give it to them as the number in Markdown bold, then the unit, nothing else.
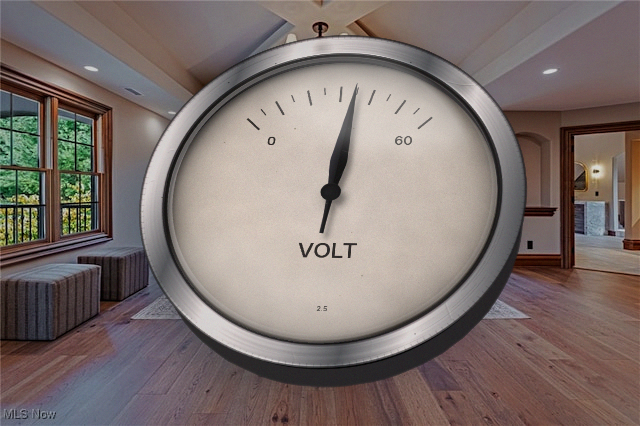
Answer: **35** V
